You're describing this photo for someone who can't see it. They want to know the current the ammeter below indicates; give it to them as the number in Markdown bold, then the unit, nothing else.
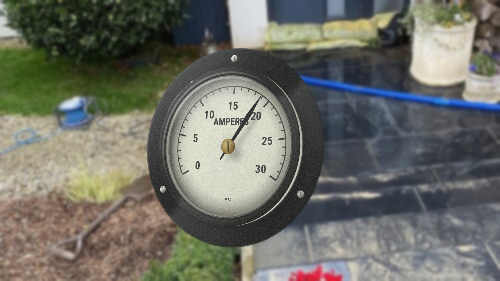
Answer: **19** A
